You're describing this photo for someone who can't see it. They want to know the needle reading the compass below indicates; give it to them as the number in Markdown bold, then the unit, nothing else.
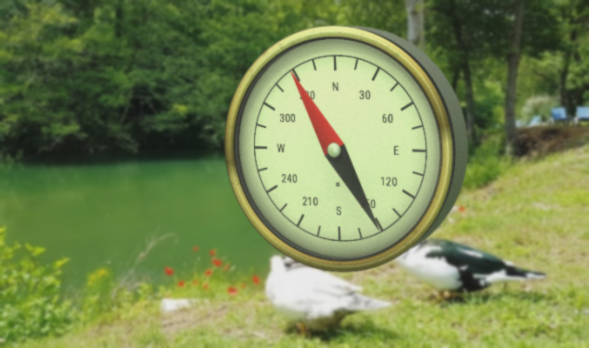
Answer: **330** °
